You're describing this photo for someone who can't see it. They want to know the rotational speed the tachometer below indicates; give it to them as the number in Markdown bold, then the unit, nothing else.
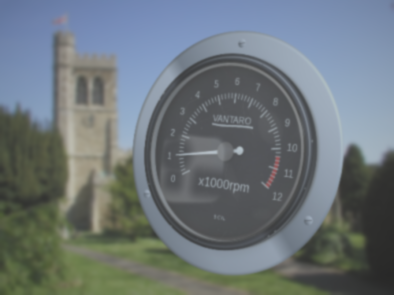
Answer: **1000** rpm
